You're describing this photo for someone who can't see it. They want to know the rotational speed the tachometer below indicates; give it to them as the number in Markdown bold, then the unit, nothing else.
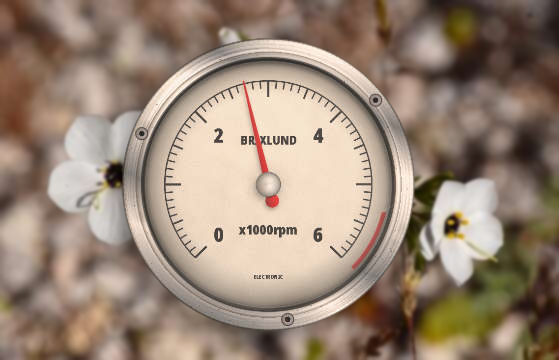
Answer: **2700** rpm
